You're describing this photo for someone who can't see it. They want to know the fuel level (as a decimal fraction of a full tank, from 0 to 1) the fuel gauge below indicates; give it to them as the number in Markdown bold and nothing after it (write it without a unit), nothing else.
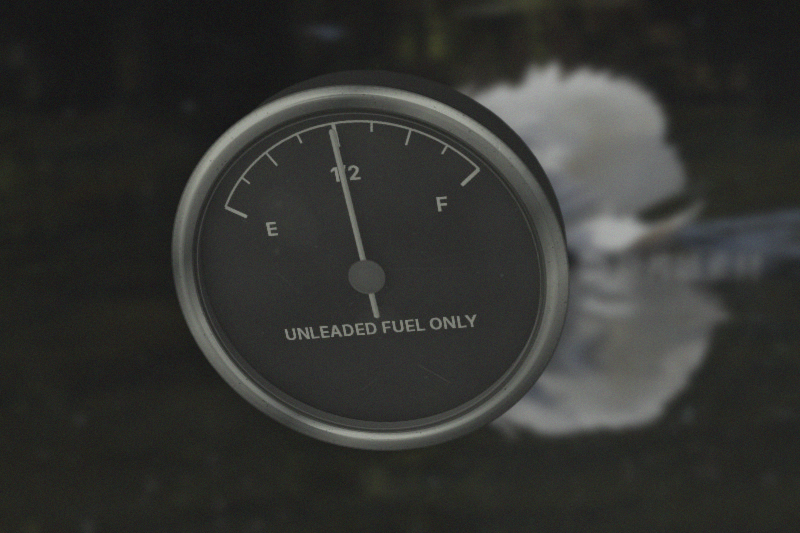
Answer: **0.5**
